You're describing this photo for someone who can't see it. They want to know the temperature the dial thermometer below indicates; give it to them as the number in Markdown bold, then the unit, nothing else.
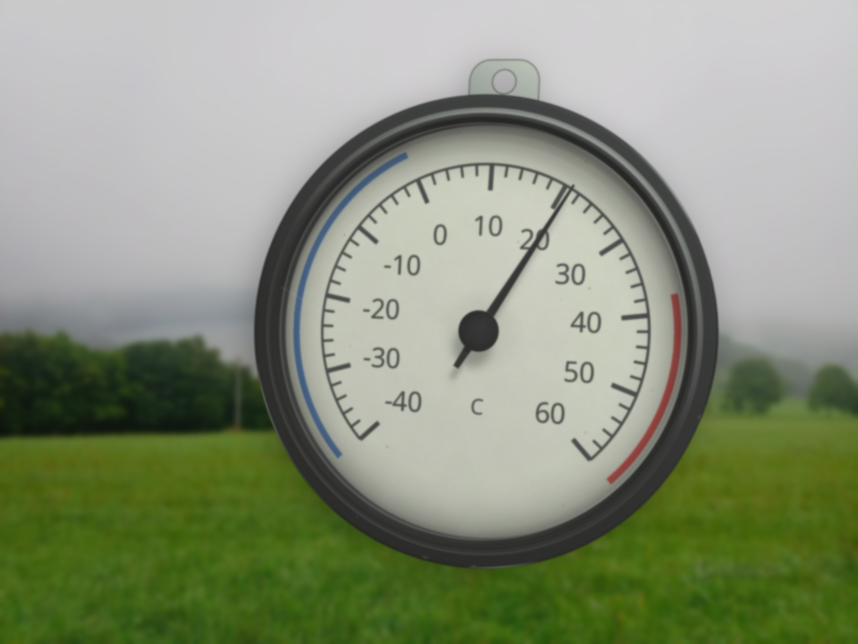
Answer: **21** °C
